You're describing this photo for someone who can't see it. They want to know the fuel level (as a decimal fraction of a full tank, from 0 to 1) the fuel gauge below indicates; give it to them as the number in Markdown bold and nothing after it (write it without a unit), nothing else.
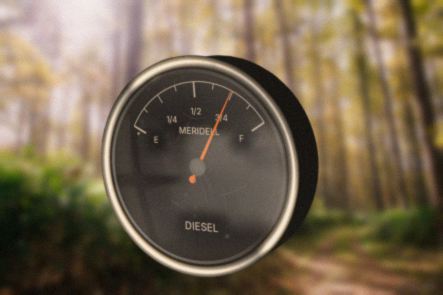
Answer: **0.75**
